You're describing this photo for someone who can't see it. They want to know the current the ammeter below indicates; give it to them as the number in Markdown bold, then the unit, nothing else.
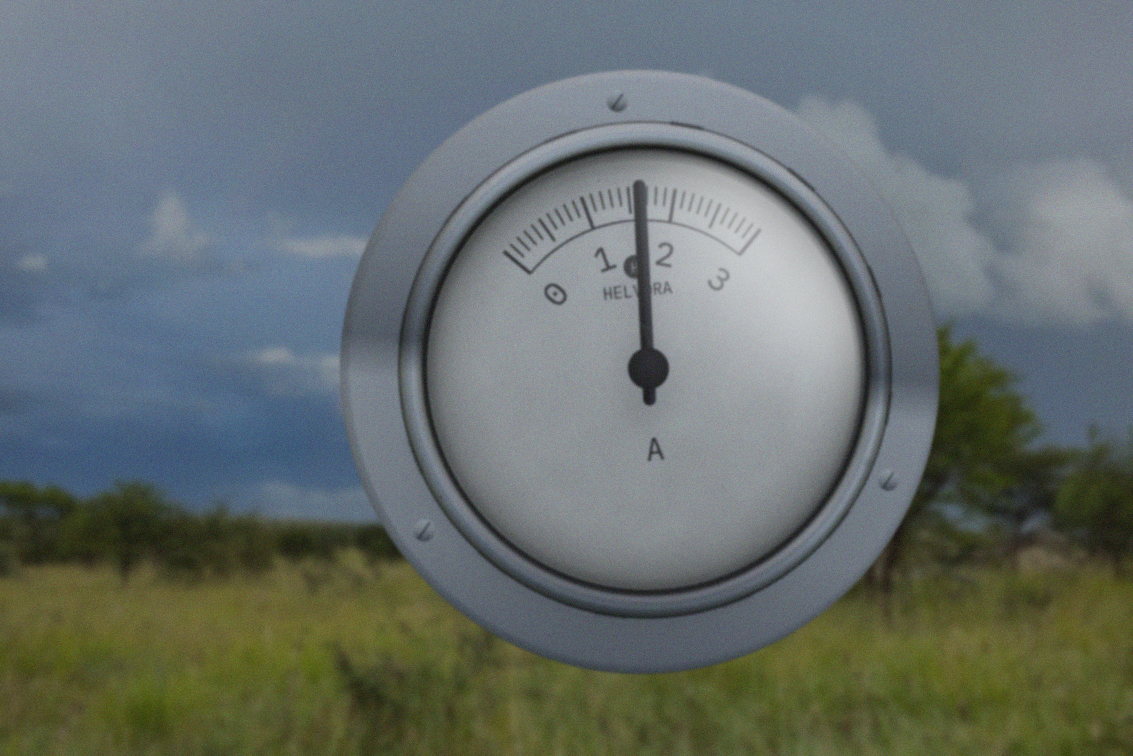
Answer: **1.6** A
